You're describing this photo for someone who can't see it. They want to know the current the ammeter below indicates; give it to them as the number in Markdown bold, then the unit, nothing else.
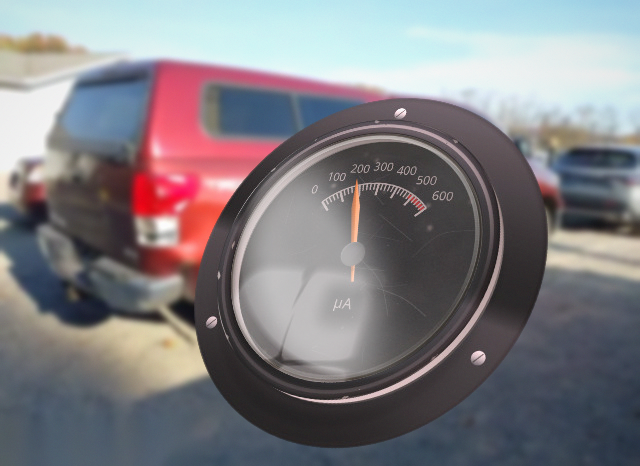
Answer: **200** µA
